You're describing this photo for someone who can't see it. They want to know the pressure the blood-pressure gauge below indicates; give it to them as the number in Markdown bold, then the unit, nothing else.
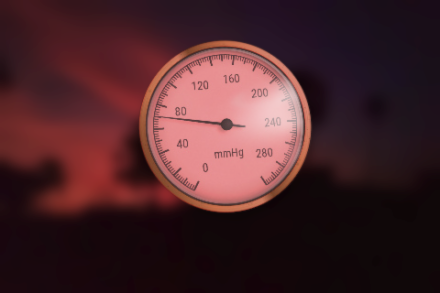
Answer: **70** mmHg
